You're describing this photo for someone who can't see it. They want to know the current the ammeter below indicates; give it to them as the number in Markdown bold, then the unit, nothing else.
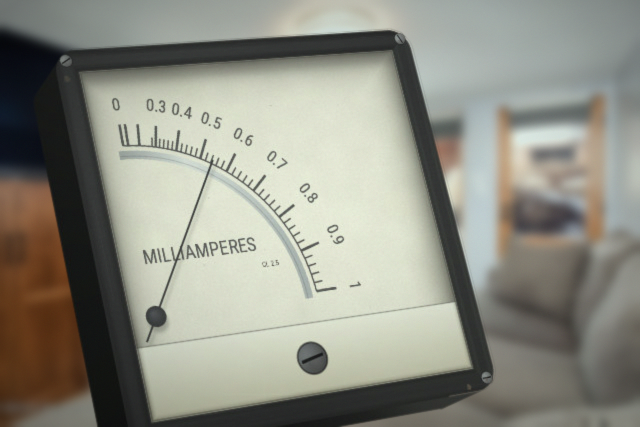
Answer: **0.54** mA
